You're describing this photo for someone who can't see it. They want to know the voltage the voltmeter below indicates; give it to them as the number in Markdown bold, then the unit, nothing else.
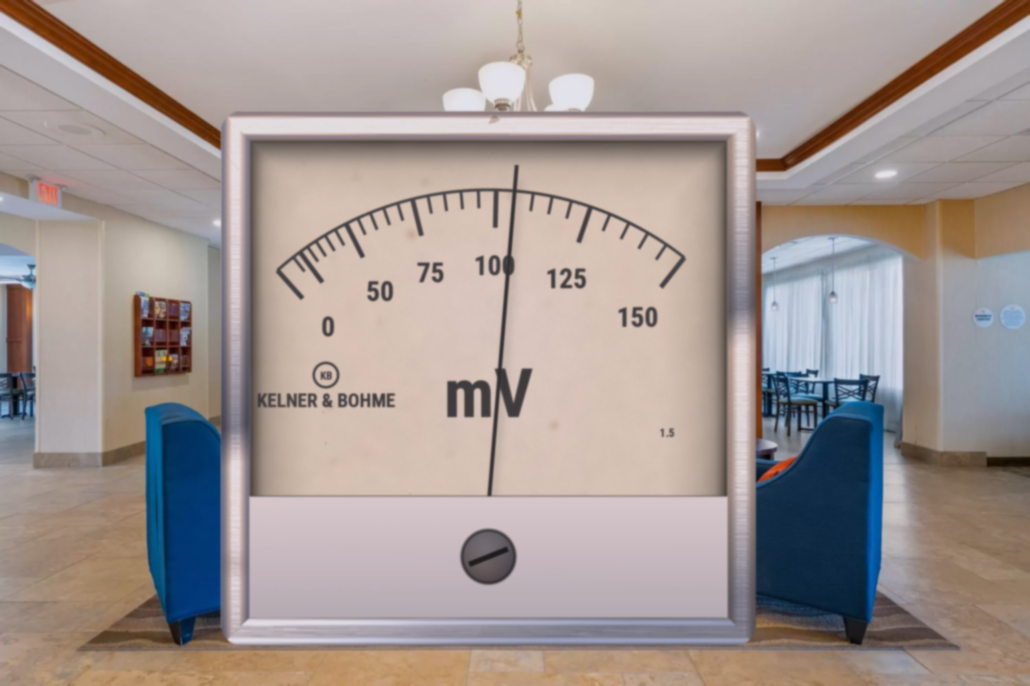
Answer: **105** mV
